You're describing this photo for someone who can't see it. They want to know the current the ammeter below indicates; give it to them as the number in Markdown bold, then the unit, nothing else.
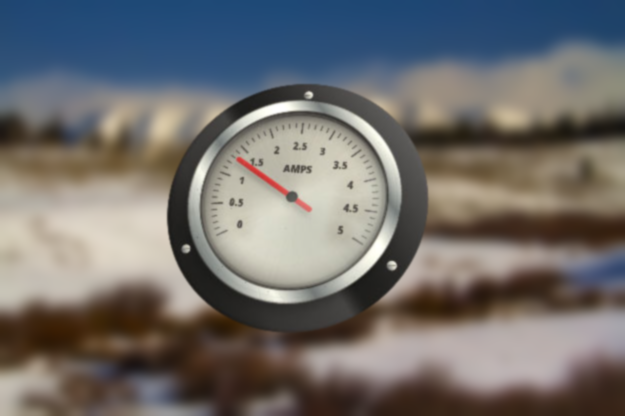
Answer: **1.3** A
